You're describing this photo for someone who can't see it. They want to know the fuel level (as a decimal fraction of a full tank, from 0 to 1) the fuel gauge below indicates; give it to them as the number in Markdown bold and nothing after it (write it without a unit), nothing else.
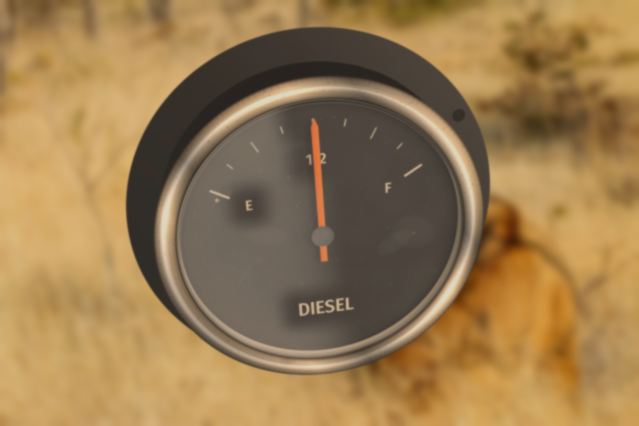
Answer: **0.5**
